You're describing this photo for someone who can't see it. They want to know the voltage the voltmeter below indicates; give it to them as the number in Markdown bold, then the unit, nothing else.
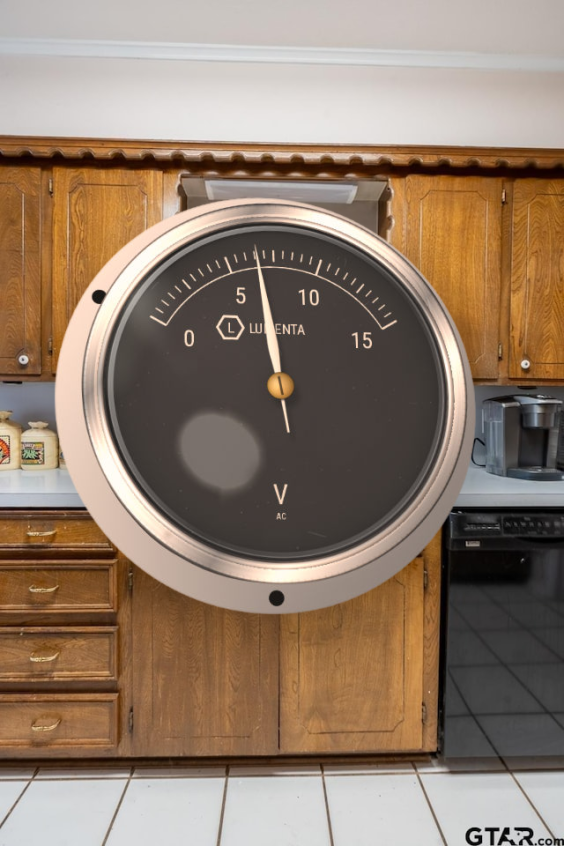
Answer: **6.5** V
